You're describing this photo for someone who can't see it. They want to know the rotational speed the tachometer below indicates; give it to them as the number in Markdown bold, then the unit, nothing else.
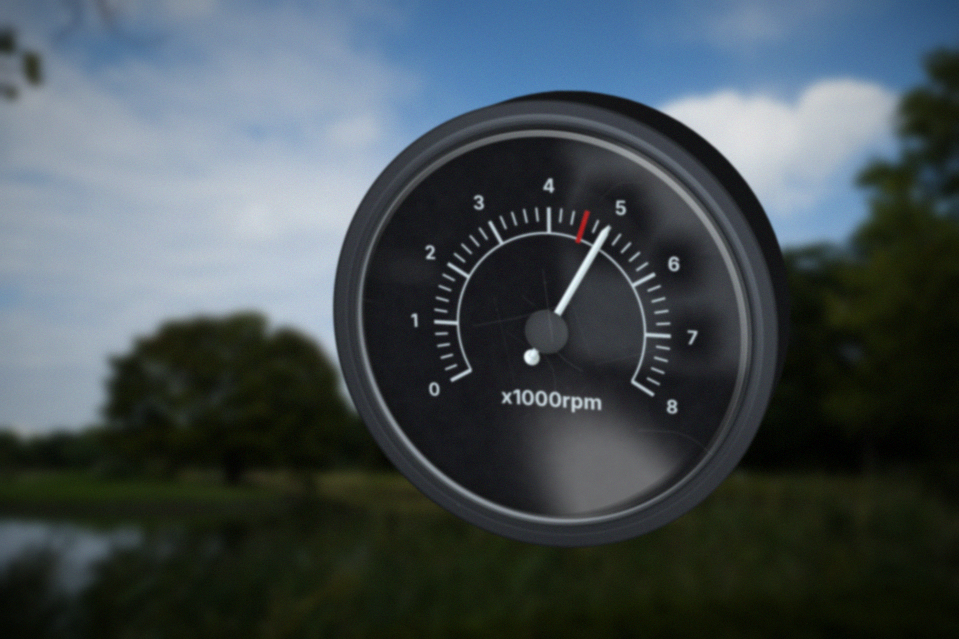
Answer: **5000** rpm
